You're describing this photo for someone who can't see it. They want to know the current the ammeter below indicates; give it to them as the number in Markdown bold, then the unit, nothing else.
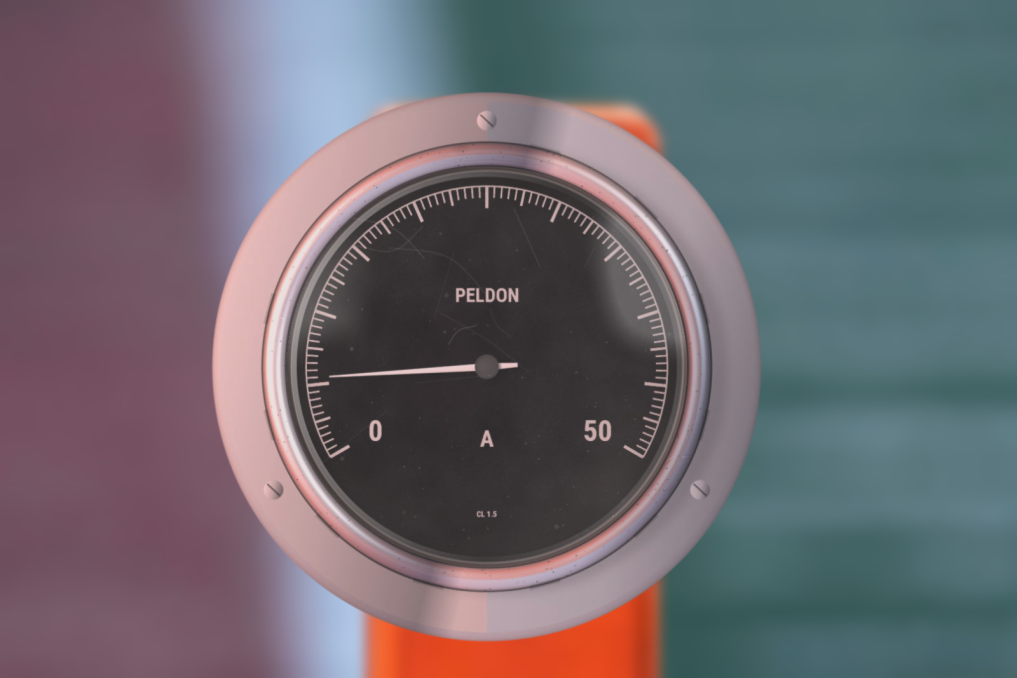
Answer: **5.5** A
